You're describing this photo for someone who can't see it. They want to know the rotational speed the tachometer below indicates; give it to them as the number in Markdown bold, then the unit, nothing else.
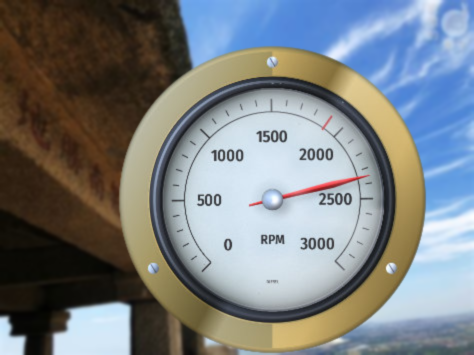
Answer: **2350** rpm
